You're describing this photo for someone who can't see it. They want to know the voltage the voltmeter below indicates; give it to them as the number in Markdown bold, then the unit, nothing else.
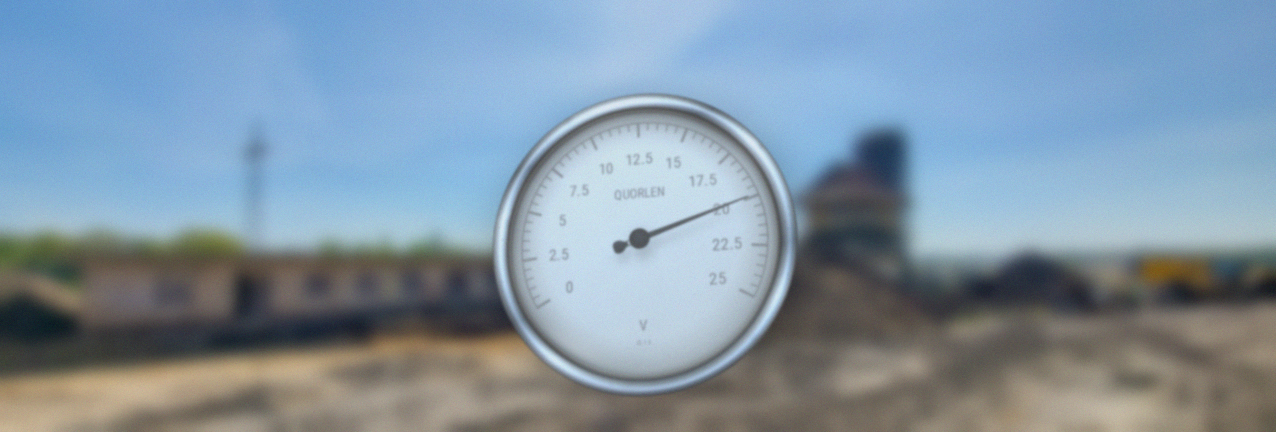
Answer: **20** V
